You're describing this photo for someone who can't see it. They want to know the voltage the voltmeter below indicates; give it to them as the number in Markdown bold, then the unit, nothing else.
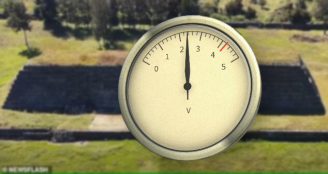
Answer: **2.4** V
